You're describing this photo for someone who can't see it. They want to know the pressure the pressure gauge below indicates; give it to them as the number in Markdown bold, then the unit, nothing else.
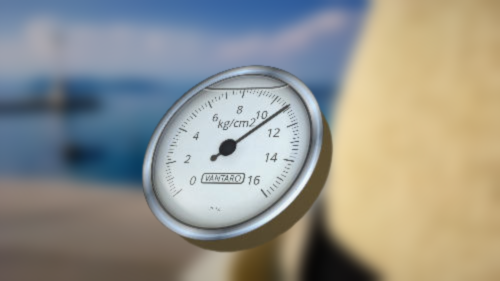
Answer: **11** kg/cm²
